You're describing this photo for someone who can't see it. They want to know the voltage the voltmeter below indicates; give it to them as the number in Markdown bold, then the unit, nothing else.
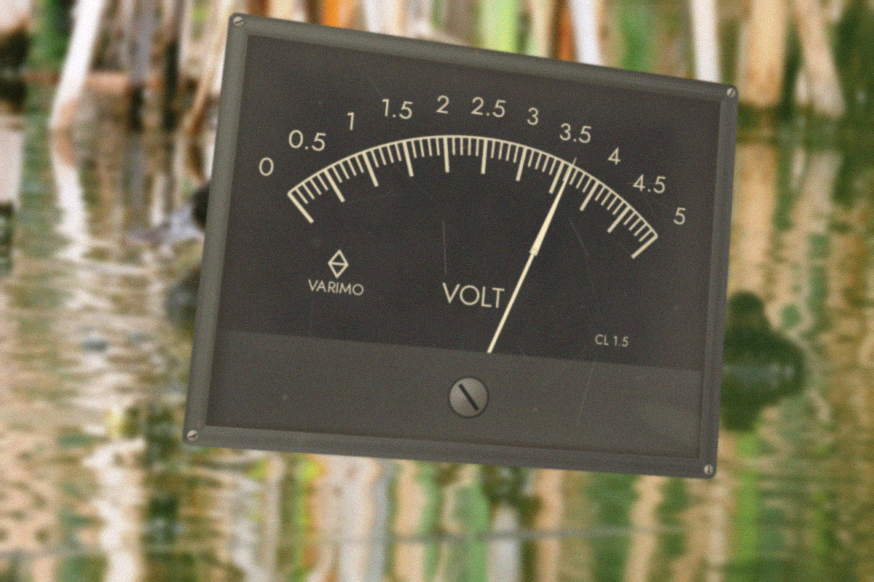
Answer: **3.6** V
